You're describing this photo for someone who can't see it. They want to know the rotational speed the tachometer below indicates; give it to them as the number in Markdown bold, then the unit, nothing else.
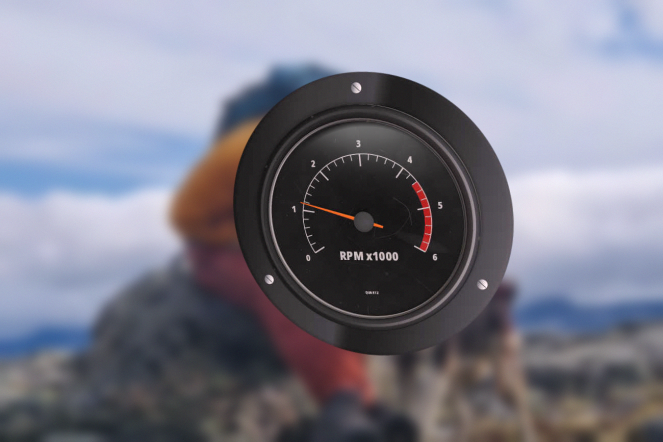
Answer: **1200** rpm
